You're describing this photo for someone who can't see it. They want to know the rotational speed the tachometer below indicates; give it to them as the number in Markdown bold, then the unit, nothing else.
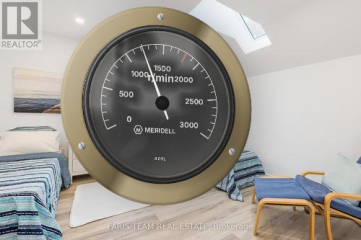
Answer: **1200** rpm
